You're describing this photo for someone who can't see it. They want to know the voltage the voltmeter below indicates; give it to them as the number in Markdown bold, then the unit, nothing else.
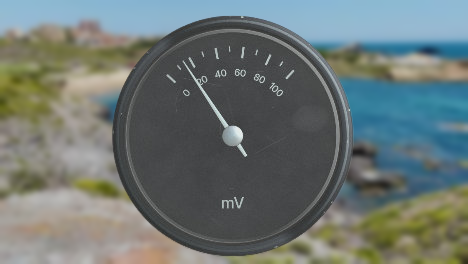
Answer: **15** mV
